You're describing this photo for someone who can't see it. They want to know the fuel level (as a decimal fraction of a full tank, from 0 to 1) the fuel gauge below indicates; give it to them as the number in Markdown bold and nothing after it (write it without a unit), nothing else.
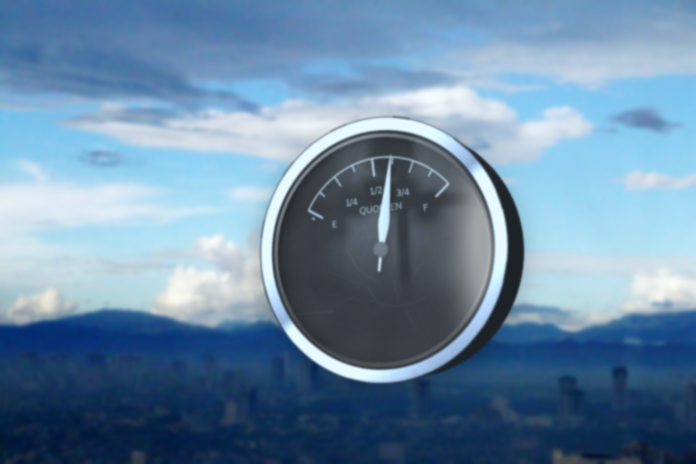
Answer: **0.625**
